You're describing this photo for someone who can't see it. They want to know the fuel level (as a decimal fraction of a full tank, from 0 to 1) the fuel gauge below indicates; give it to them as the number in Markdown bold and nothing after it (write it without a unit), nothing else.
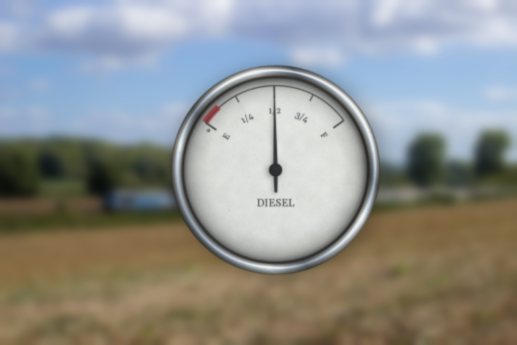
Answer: **0.5**
